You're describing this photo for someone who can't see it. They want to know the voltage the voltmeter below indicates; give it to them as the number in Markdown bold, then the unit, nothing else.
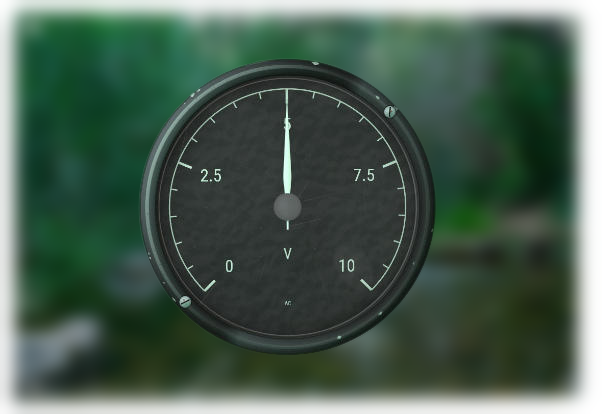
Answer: **5** V
